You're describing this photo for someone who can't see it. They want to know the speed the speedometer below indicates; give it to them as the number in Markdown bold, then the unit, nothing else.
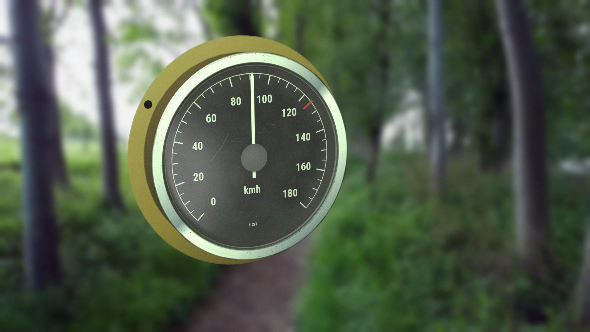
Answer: **90** km/h
